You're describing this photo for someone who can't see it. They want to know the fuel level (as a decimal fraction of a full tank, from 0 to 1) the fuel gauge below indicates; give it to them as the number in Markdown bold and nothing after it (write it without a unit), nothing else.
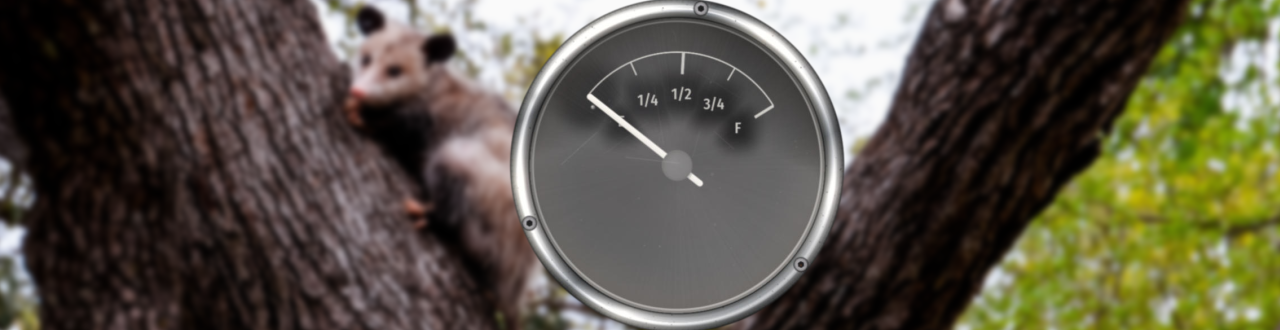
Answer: **0**
